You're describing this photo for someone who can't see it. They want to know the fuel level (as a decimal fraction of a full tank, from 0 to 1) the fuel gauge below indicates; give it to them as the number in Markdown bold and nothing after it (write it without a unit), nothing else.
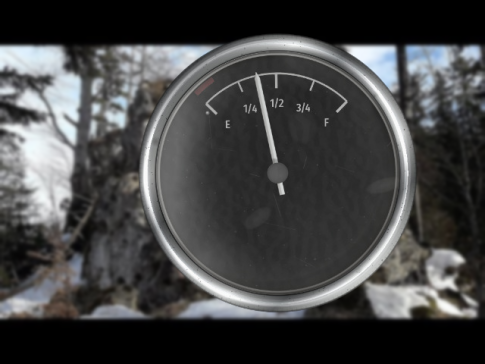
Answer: **0.375**
